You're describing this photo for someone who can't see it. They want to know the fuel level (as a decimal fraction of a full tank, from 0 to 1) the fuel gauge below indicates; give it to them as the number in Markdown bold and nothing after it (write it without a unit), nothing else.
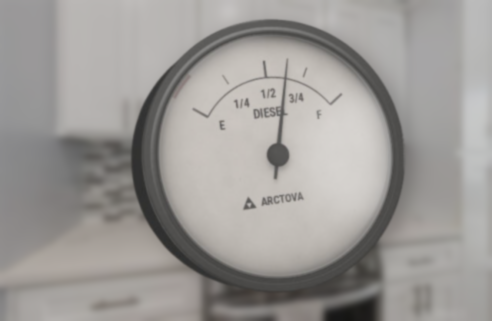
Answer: **0.625**
